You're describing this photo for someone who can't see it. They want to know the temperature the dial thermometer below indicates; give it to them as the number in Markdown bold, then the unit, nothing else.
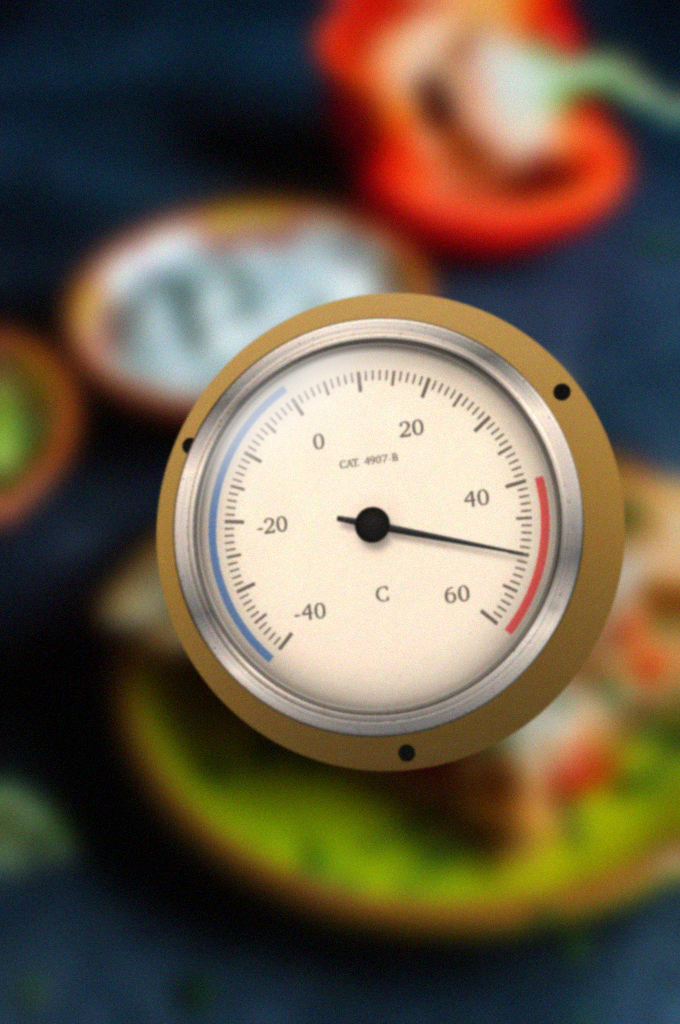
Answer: **50** °C
